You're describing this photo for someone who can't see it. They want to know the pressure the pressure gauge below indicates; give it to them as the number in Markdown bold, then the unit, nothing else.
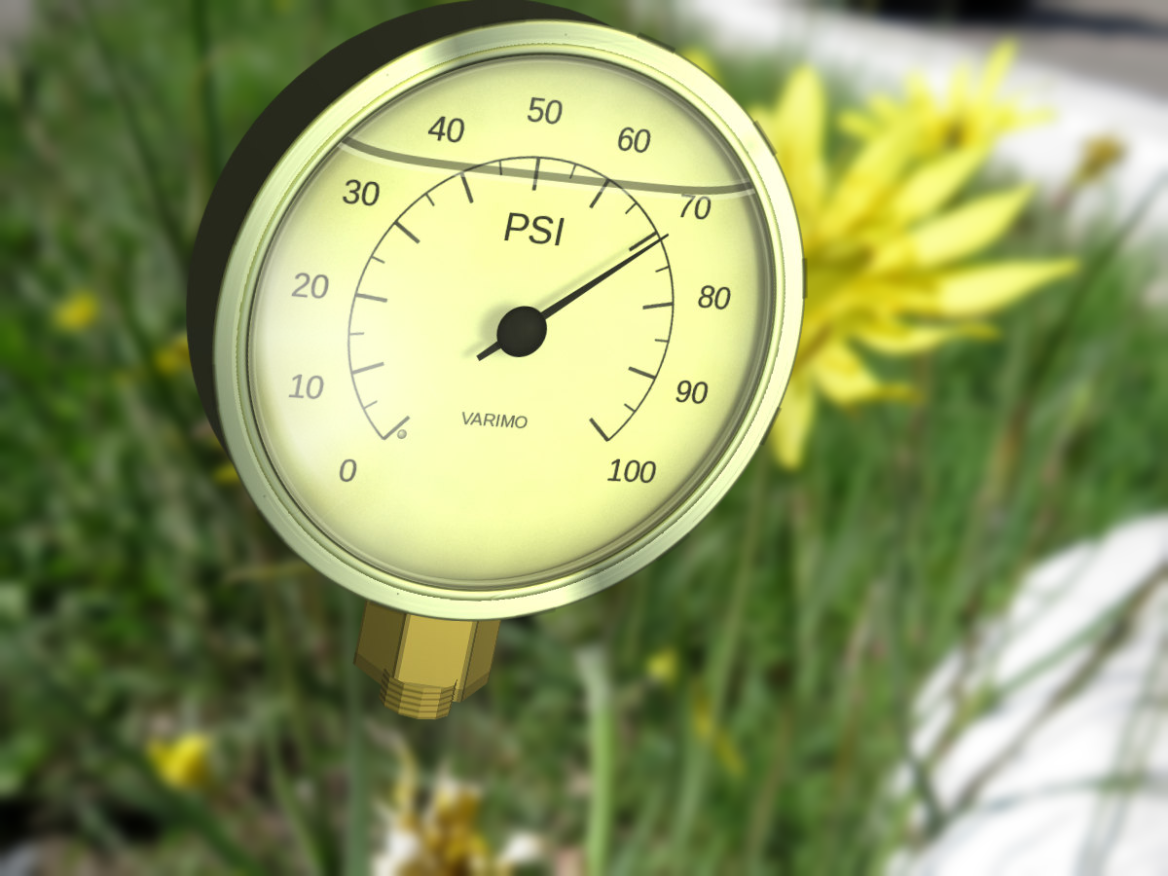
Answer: **70** psi
